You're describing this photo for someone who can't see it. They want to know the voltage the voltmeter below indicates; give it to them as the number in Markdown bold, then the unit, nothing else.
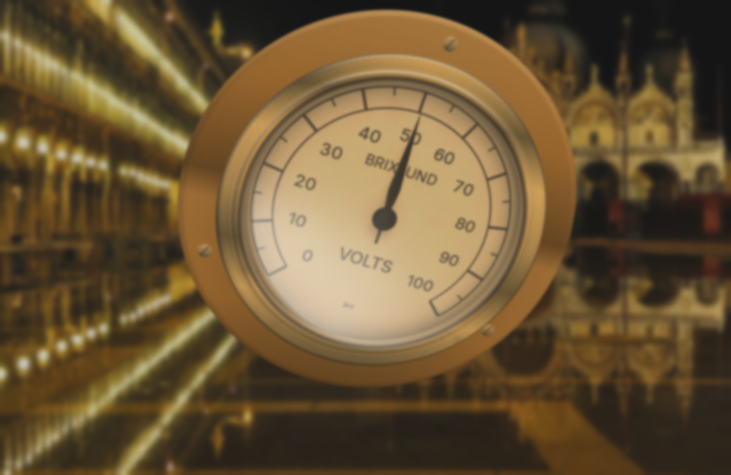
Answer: **50** V
